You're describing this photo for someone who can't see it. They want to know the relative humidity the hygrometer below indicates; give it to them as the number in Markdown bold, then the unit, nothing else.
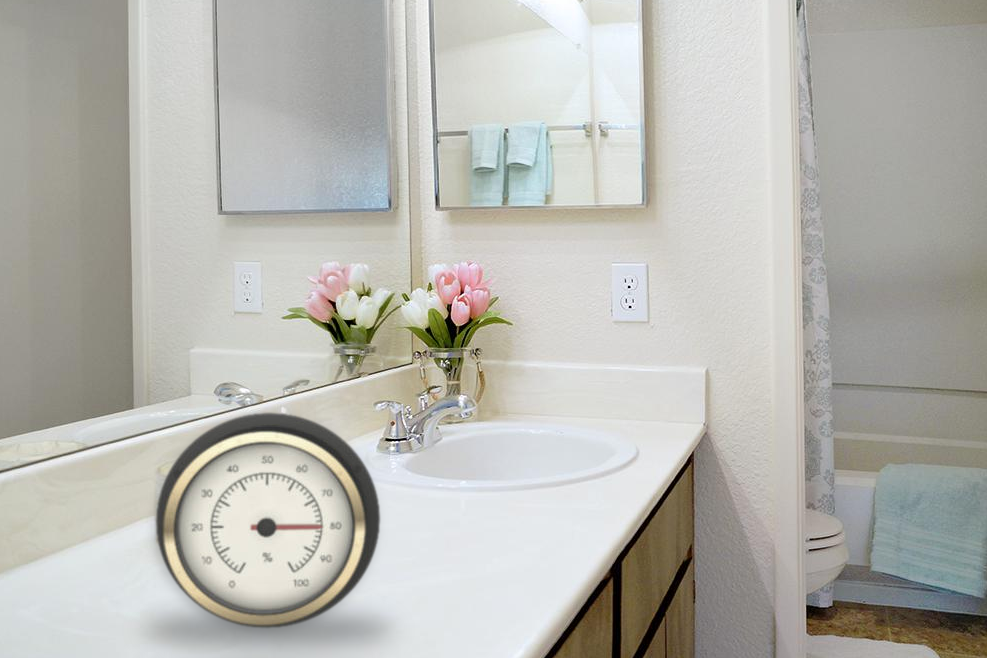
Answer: **80** %
